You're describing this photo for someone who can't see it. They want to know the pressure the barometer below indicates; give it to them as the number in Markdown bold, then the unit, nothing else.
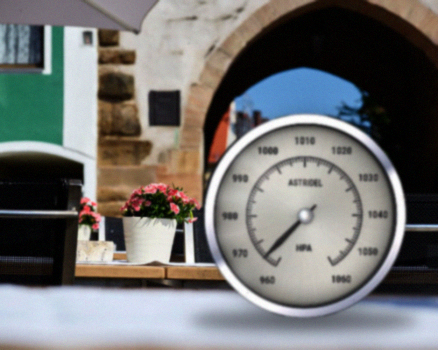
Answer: **965** hPa
